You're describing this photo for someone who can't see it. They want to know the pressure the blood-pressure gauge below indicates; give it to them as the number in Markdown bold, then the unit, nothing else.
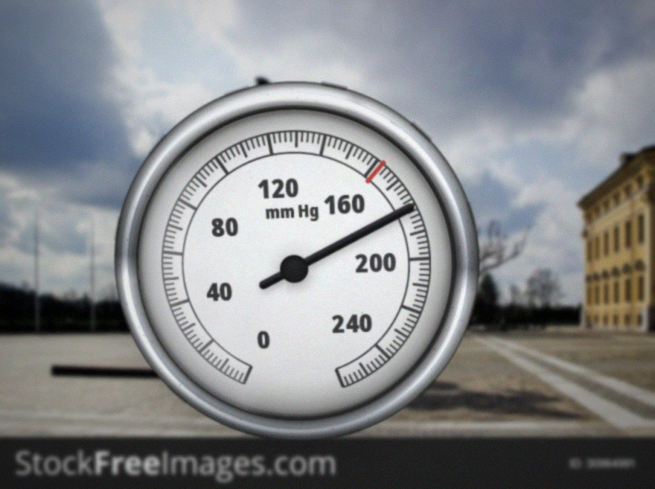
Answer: **180** mmHg
